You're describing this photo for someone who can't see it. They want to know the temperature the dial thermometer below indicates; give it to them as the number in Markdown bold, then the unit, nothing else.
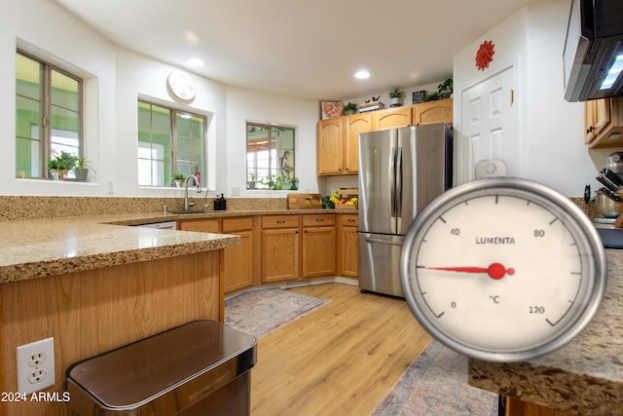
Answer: **20** °C
